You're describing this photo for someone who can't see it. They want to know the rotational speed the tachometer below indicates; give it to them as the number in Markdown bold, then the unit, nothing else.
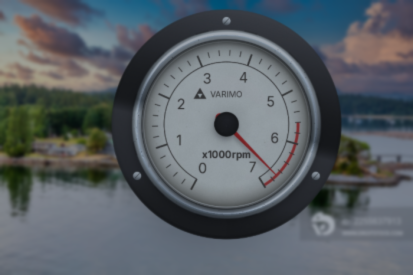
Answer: **6700** rpm
